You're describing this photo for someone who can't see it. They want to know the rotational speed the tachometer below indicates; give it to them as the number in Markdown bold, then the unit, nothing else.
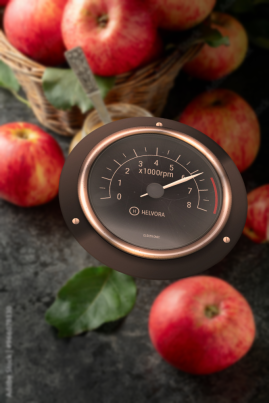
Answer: **6250** rpm
